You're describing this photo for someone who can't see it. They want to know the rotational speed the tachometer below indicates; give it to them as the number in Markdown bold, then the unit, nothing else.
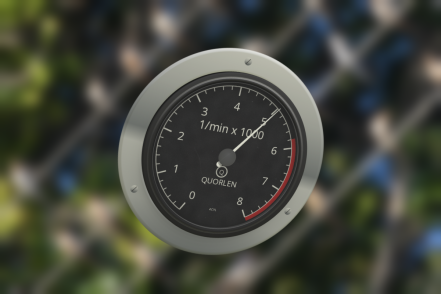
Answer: **5000** rpm
